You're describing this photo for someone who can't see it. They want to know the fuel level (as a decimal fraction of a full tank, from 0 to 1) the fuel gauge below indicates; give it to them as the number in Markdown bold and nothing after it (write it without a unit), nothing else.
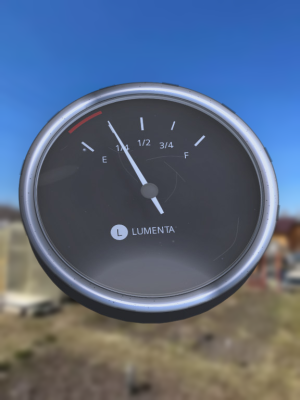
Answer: **0.25**
